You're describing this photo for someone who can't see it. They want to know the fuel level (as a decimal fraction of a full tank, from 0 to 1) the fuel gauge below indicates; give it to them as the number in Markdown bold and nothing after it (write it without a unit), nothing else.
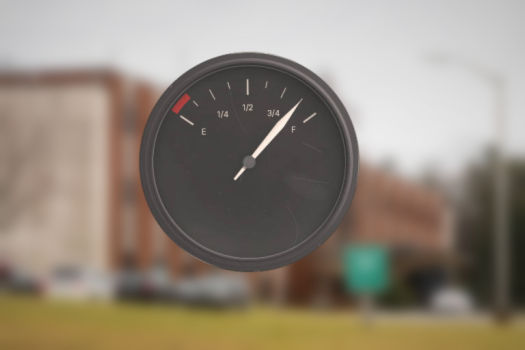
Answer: **0.875**
